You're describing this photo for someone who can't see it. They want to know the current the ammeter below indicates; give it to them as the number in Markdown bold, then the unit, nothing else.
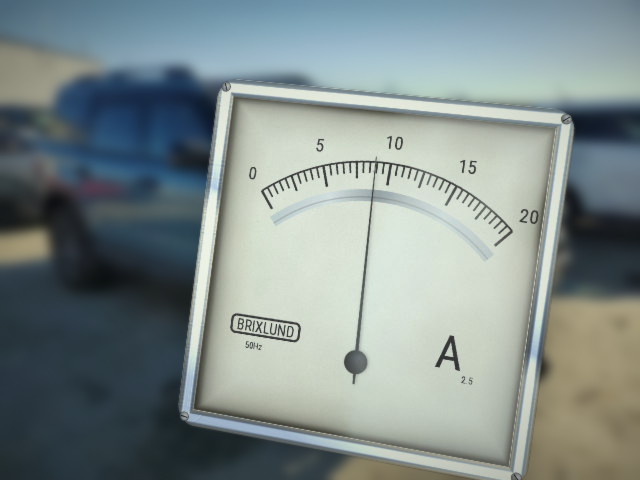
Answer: **9** A
